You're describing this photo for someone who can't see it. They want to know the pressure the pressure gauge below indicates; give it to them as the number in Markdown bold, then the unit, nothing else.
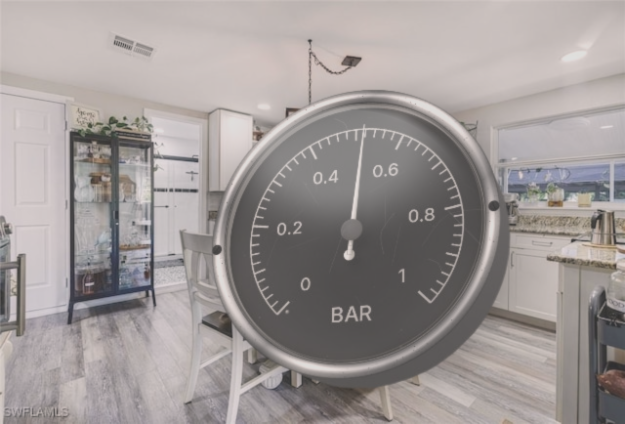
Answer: **0.52** bar
